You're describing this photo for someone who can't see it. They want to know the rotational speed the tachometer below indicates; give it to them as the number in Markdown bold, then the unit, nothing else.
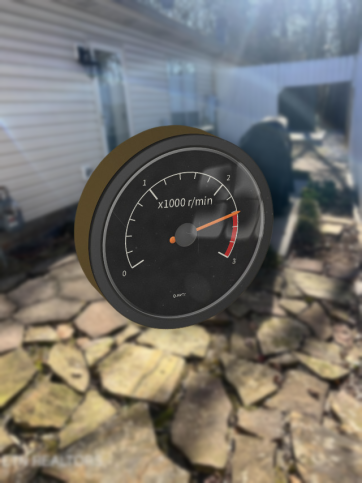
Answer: **2400** rpm
